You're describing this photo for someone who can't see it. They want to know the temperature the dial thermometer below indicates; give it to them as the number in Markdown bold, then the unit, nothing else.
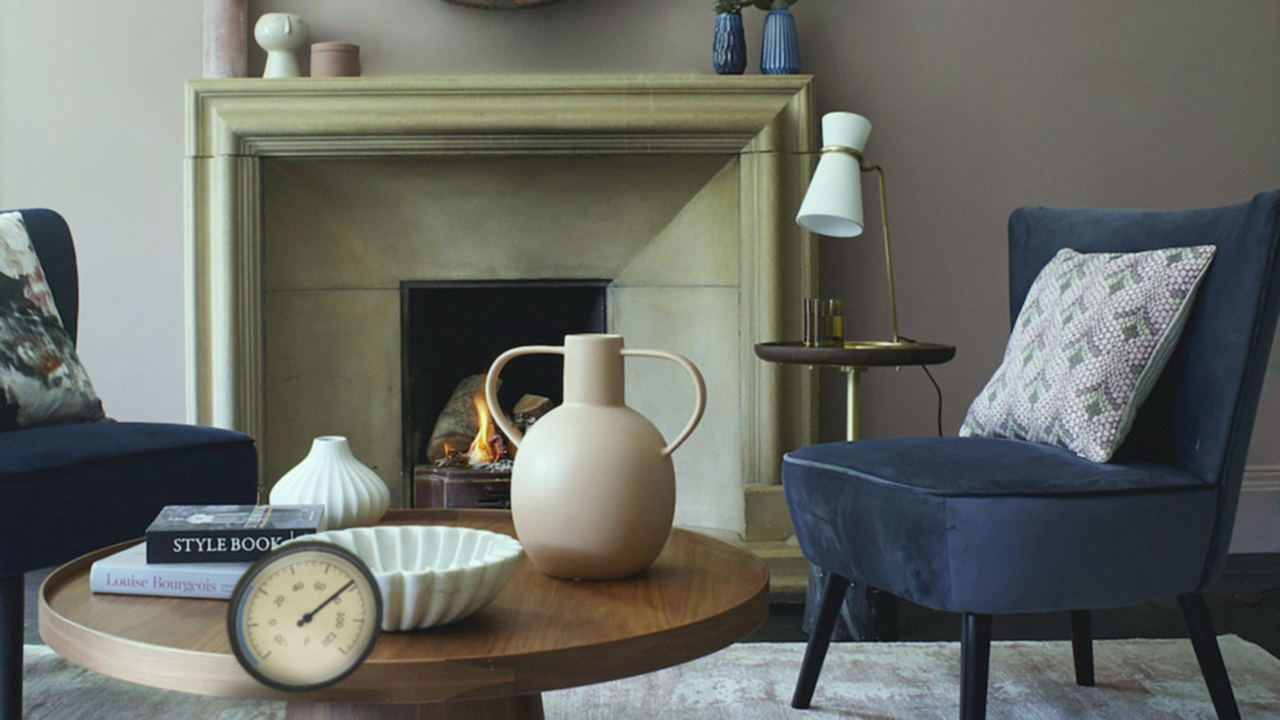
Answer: **76** °F
